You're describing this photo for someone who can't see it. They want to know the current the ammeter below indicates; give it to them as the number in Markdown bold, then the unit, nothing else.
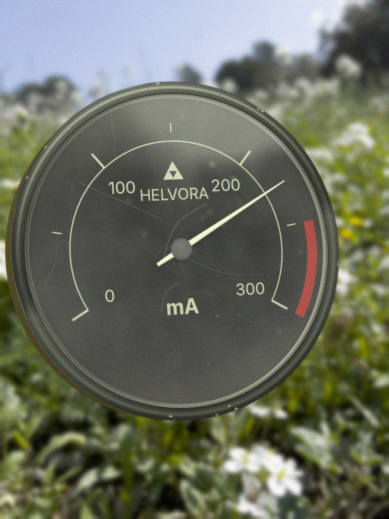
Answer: **225** mA
